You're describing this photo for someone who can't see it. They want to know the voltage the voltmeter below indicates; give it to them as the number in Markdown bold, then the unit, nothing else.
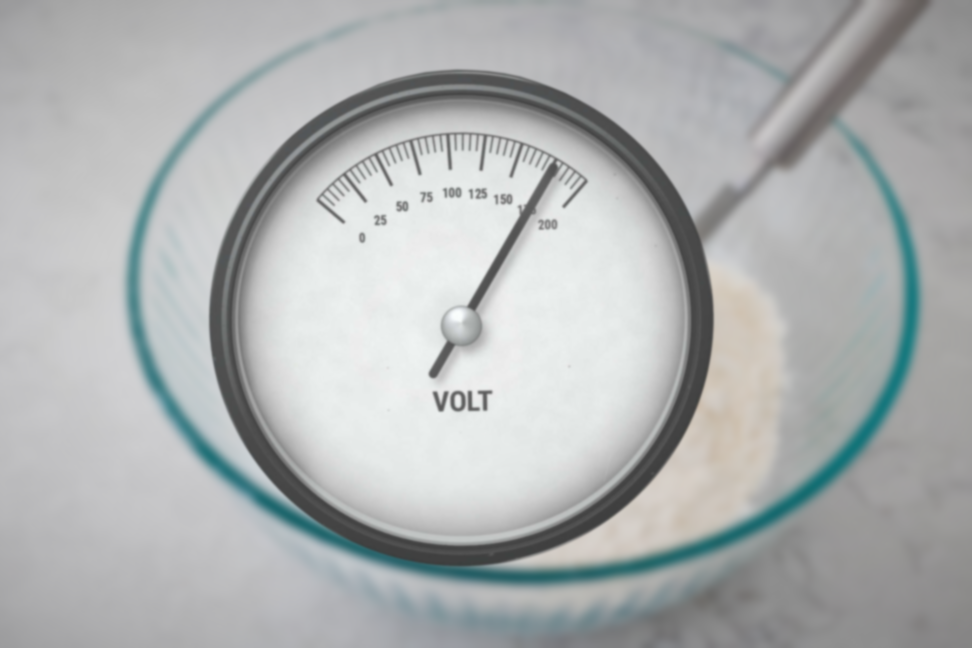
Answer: **175** V
